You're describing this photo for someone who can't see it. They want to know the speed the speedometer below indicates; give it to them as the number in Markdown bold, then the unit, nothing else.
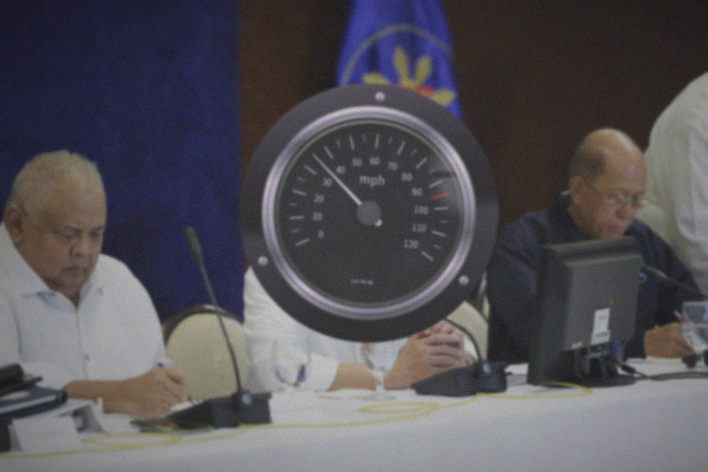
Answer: **35** mph
